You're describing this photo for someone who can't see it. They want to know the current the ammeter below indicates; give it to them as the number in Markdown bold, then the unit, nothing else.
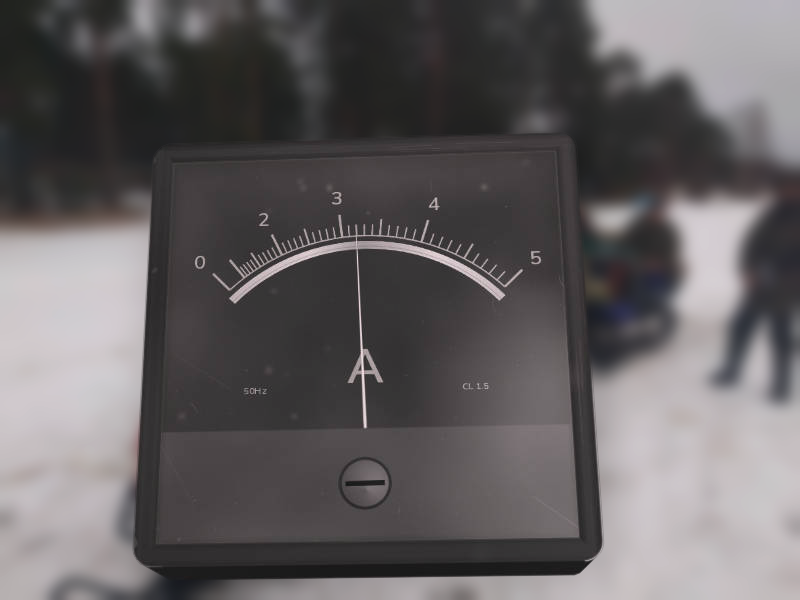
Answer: **3.2** A
